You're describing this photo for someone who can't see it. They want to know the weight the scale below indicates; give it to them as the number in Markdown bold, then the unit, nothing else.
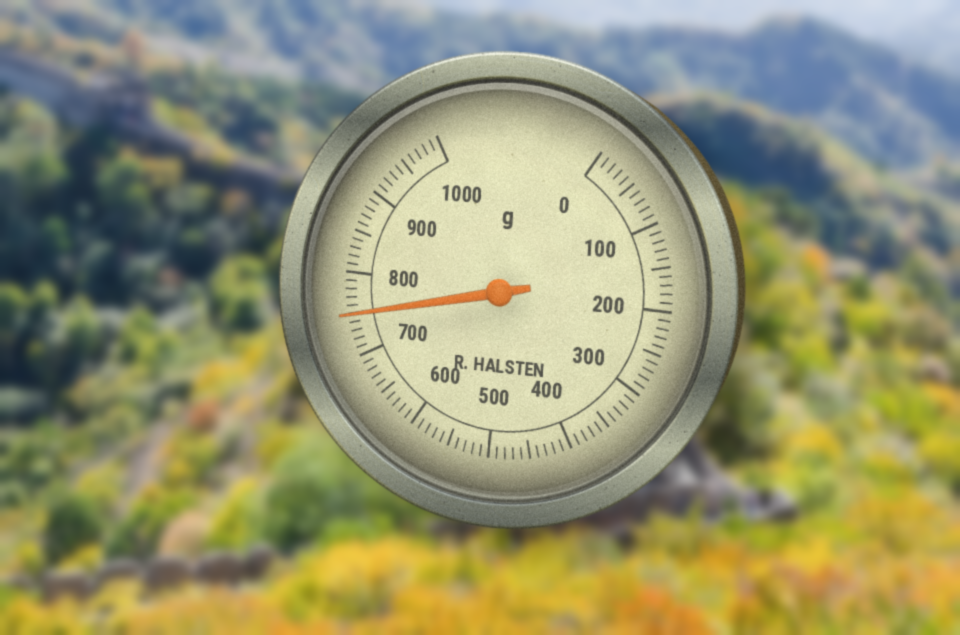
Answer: **750** g
